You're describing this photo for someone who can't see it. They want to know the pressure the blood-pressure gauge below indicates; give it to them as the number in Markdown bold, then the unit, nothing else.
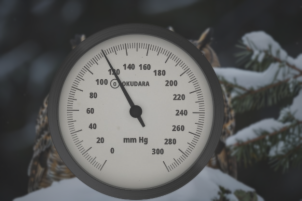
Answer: **120** mmHg
